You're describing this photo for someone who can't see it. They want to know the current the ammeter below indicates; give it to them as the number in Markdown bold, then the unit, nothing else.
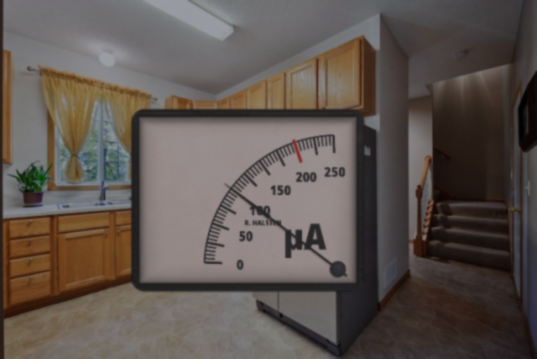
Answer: **100** µA
